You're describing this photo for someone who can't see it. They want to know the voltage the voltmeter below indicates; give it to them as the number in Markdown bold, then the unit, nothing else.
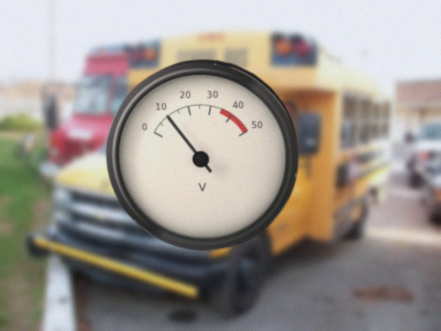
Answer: **10** V
